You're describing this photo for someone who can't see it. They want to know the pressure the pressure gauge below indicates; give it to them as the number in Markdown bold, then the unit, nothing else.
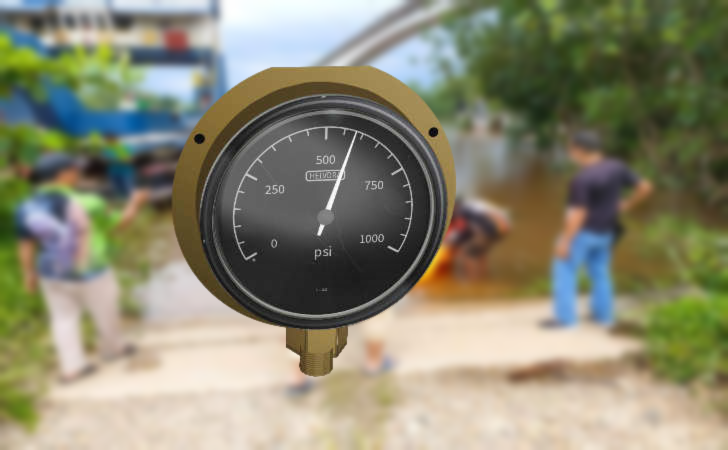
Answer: **575** psi
